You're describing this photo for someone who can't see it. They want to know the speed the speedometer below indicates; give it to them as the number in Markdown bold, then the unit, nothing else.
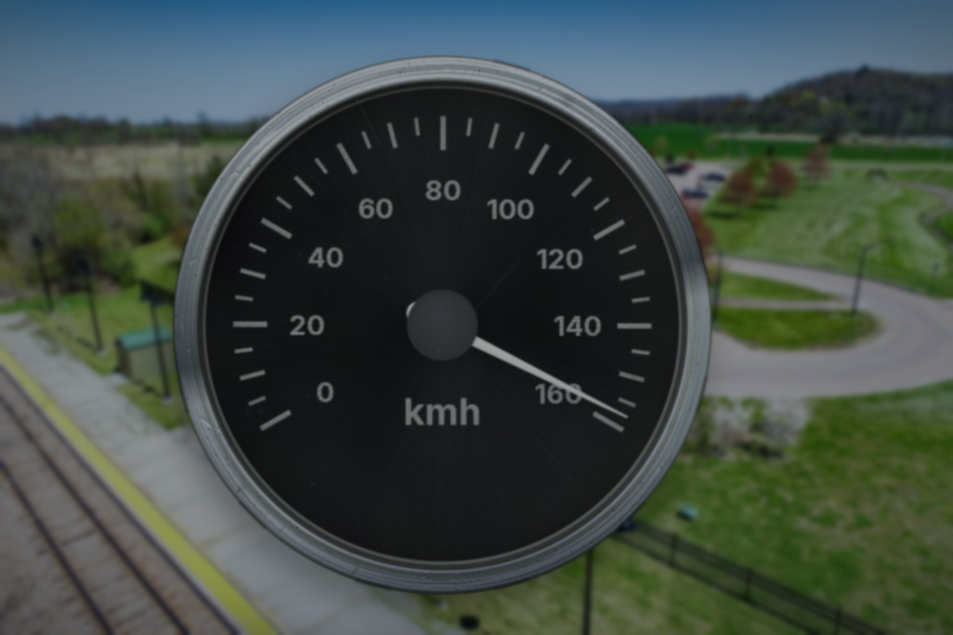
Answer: **157.5** km/h
